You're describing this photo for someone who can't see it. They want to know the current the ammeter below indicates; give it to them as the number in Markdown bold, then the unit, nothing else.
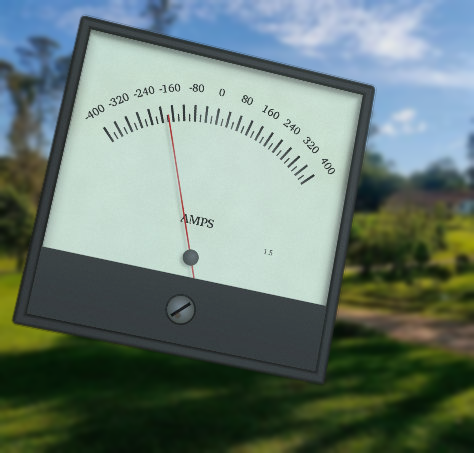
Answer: **-180** A
